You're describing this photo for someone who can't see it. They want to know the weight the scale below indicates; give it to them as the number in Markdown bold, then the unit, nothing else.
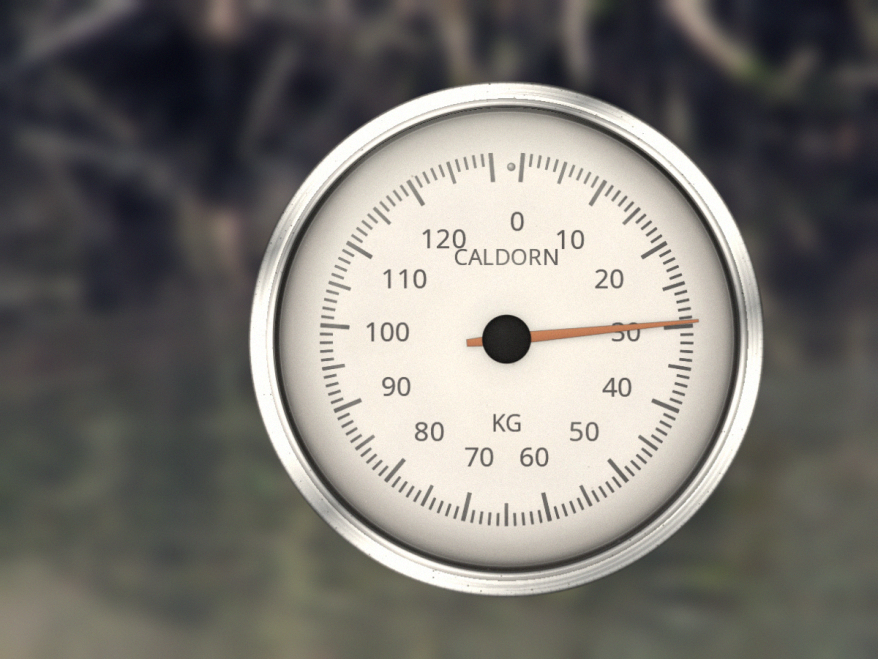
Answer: **29.5** kg
